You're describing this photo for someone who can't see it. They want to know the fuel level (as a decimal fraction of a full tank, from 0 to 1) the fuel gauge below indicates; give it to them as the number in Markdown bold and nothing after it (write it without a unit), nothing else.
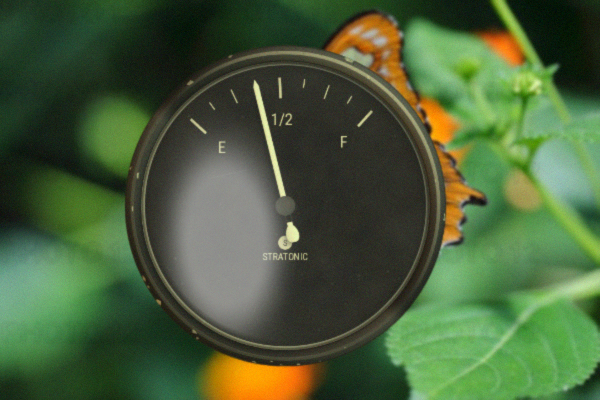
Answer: **0.375**
